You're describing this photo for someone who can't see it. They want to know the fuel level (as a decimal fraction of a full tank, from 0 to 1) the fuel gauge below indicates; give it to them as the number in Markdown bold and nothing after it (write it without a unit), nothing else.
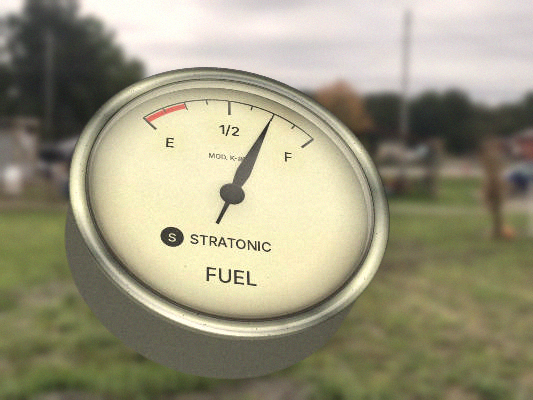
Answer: **0.75**
